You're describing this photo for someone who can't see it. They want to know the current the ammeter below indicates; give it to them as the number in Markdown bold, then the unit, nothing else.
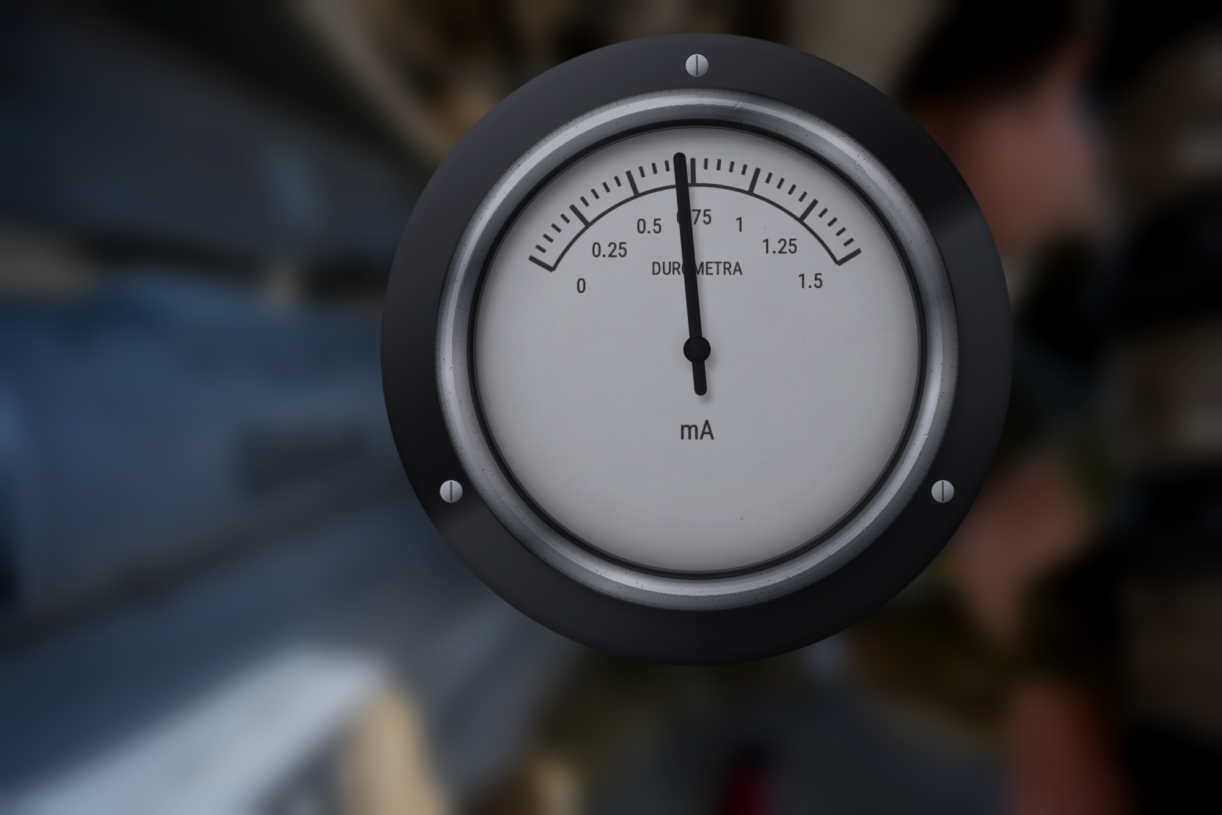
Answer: **0.7** mA
